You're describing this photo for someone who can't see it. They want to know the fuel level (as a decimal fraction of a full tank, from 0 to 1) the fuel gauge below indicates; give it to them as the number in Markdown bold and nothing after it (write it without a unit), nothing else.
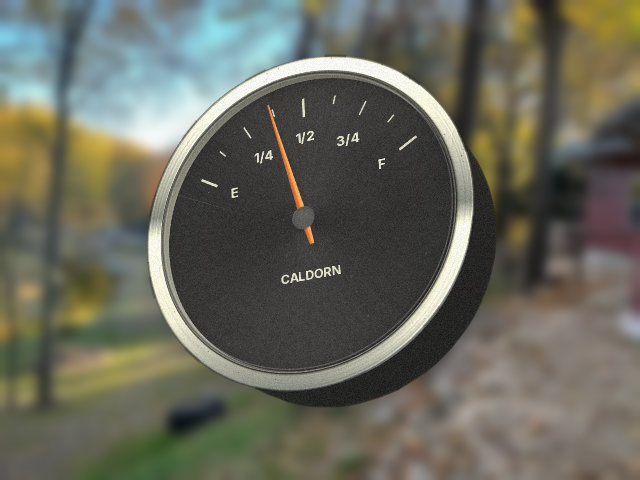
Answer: **0.375**
